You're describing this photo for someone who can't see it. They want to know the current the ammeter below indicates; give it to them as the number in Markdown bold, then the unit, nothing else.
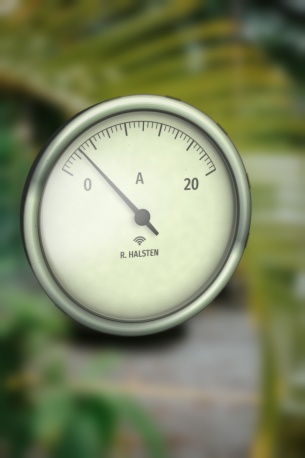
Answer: **2.5** A
